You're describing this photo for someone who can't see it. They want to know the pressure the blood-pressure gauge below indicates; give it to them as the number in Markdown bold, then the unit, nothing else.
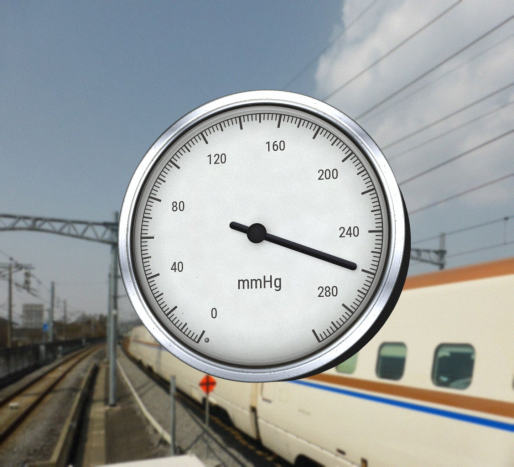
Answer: **260** mmHg
